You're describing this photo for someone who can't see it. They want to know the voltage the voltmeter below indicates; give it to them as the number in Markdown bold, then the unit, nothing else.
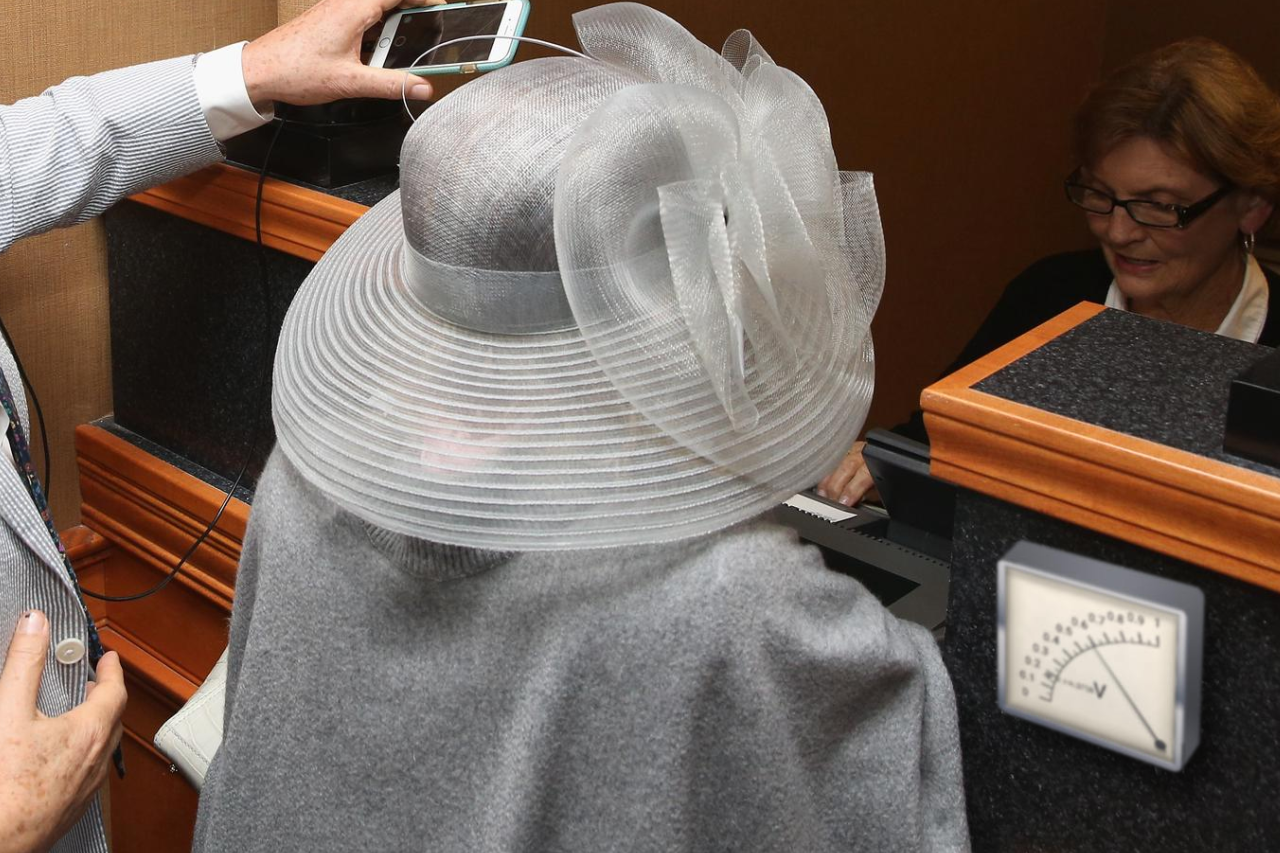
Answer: **0.6** V
